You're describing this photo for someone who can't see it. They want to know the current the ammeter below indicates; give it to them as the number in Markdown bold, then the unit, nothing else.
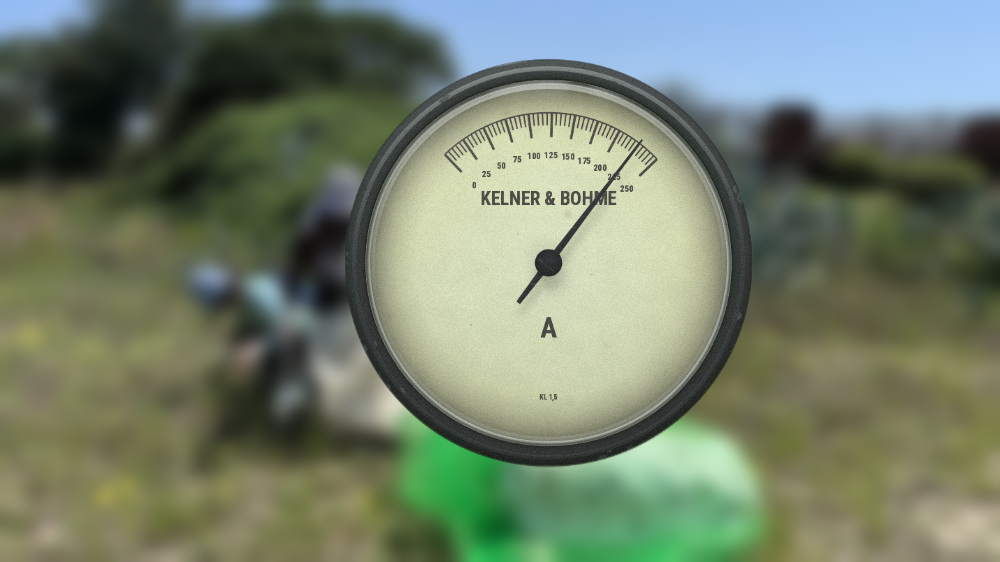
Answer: **225** A
